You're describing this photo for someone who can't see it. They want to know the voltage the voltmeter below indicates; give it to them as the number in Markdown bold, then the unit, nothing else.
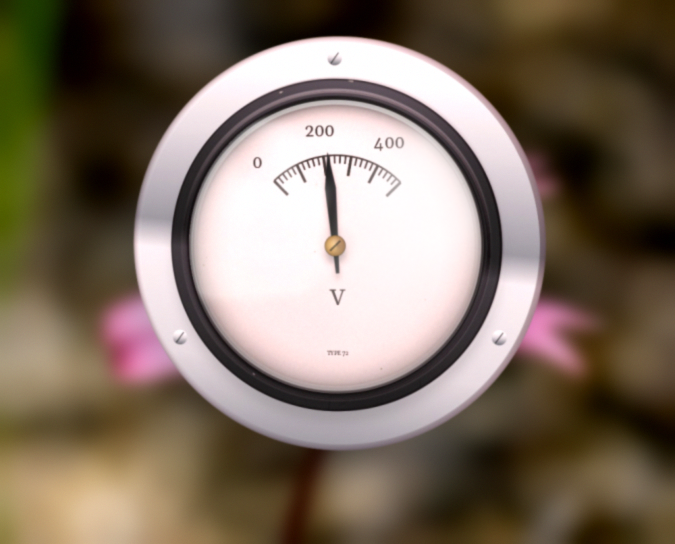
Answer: **220** V
